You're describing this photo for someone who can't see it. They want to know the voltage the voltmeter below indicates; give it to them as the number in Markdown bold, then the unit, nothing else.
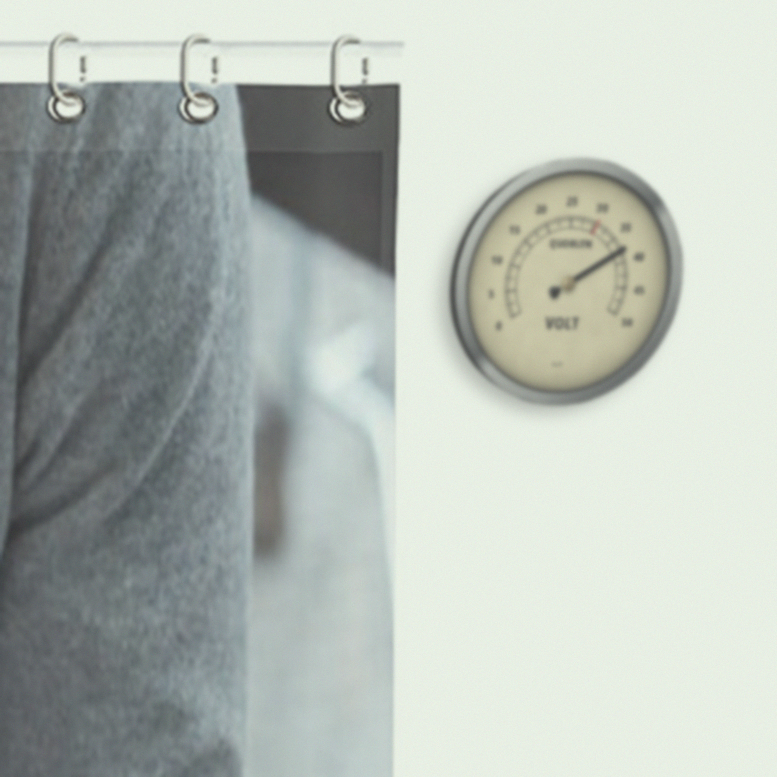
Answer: **37.5** V
